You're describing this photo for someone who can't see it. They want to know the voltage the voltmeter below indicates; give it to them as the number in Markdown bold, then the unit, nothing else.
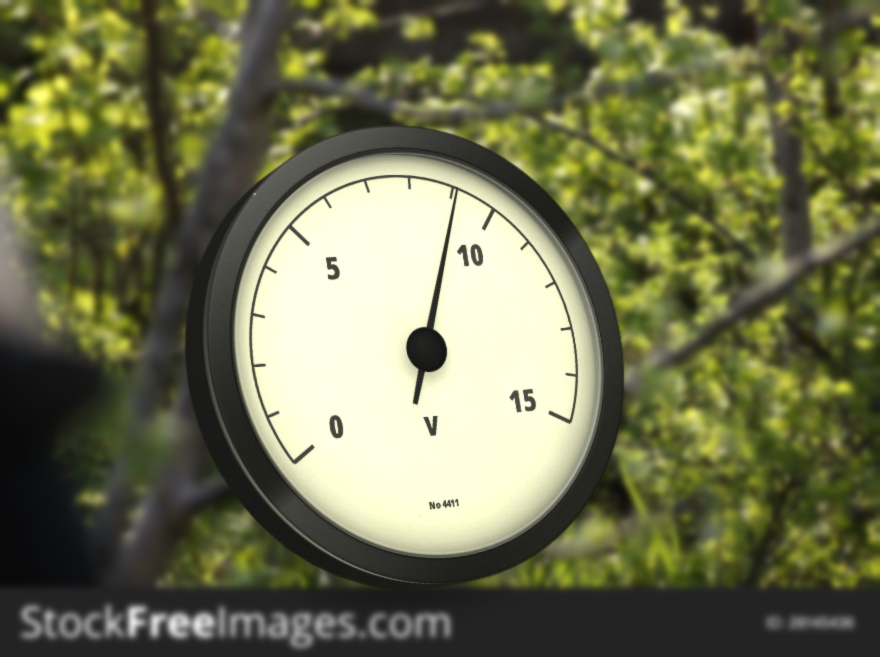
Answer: **9** V
